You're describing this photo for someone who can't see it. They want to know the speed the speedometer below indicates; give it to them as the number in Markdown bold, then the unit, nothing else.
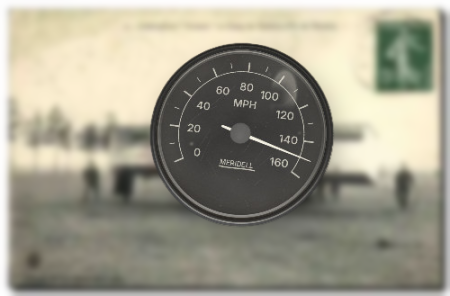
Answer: **150** mph
